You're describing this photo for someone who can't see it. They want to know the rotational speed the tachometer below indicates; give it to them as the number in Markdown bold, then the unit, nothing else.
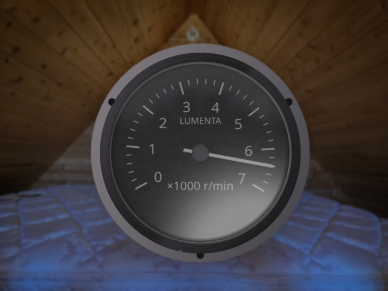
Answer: **6400** rpm
